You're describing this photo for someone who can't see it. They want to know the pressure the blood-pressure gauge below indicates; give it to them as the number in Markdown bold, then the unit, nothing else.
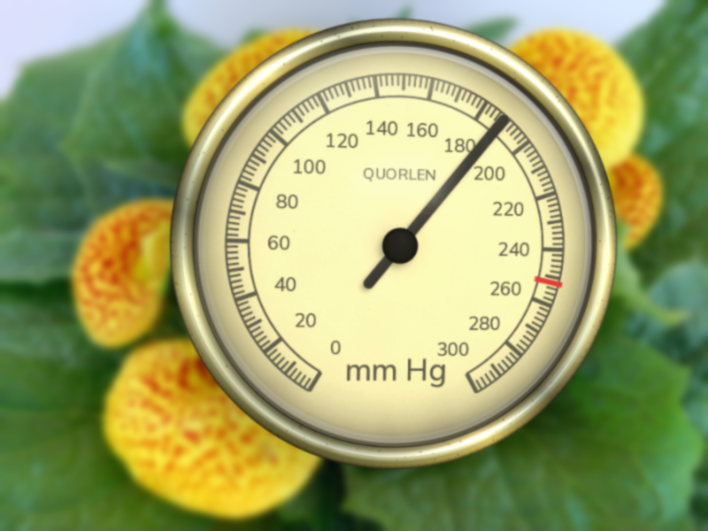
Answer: **188** mmHg
